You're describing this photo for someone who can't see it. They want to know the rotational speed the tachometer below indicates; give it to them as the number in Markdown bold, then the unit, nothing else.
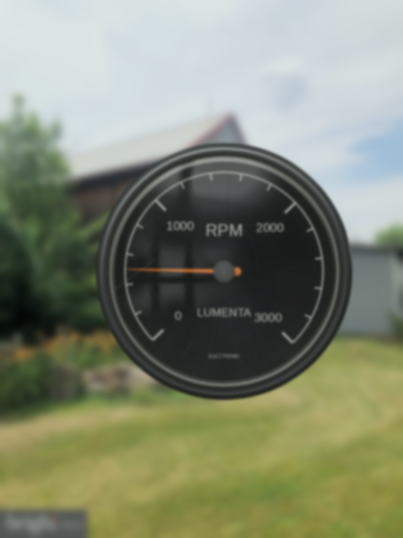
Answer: **500** rpm
